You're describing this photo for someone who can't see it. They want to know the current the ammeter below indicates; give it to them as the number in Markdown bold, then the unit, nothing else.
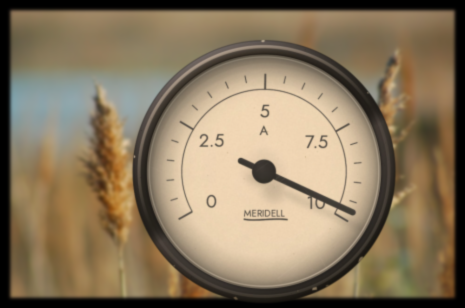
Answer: **9.75** A
